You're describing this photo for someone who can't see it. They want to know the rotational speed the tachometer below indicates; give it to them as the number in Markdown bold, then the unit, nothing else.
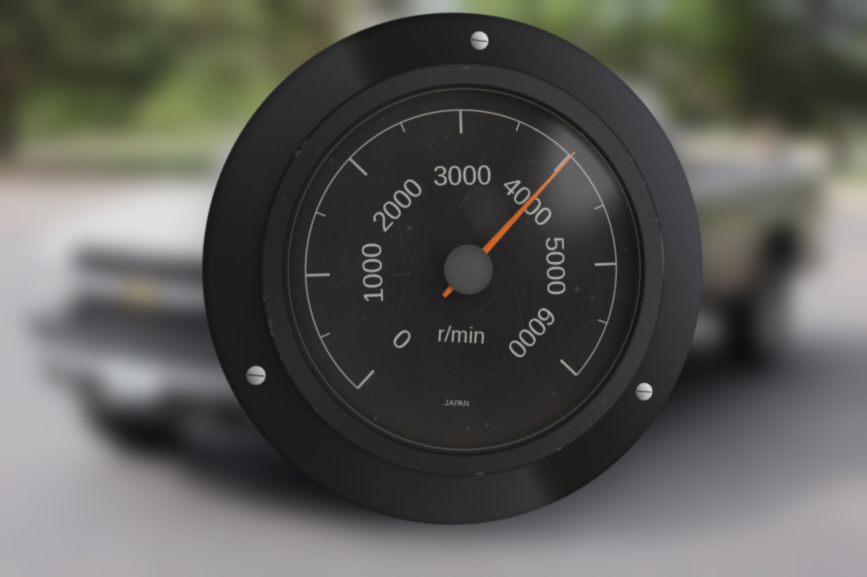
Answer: **4000** rpm
